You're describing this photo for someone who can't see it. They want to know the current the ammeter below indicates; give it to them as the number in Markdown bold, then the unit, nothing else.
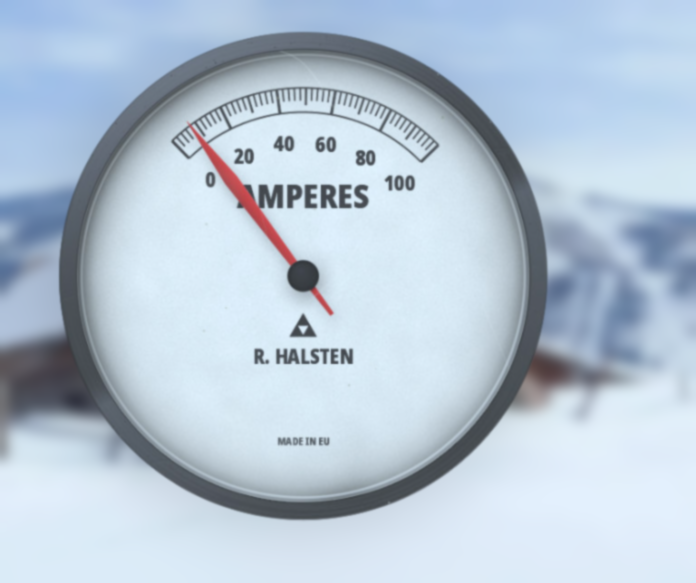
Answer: **8** A
